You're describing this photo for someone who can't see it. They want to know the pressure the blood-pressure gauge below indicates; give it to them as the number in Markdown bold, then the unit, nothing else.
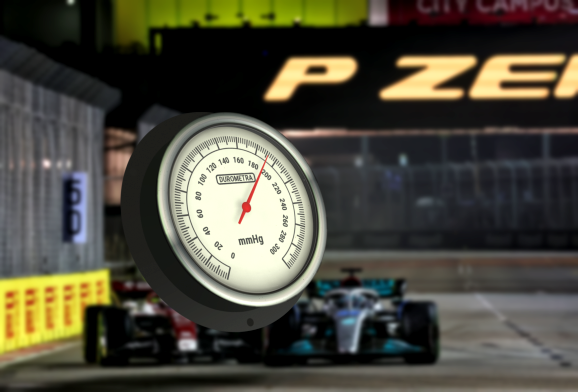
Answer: **190** mmHg
